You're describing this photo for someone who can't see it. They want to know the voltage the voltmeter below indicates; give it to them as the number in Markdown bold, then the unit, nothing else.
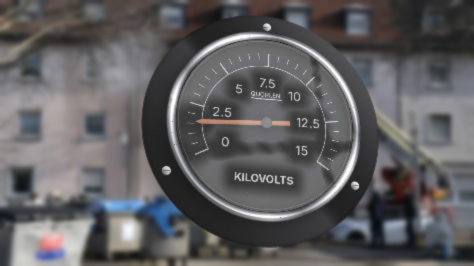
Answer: **1.5** kV
